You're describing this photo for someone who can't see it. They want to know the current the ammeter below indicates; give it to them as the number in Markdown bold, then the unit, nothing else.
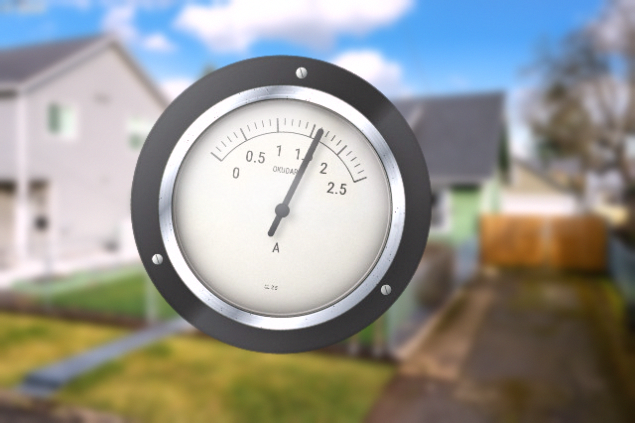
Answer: **1.6** A
